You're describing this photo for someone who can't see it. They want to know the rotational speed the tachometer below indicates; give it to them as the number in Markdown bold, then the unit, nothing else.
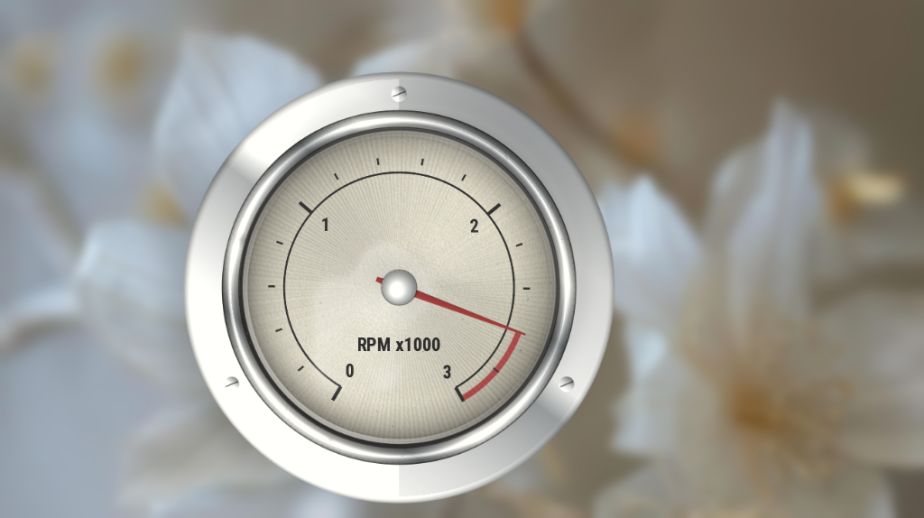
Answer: **2600** rpm
